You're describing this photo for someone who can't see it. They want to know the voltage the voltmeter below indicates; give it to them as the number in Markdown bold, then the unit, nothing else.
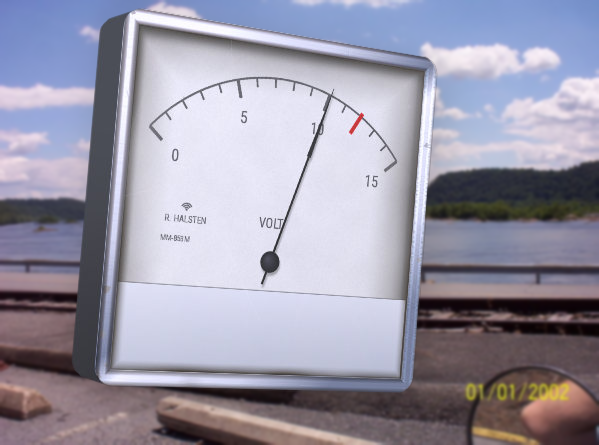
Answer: **10** V
